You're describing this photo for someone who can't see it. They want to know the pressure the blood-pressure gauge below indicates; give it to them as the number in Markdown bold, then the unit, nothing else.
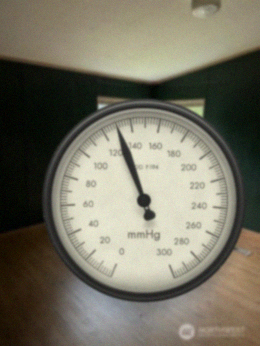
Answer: **130** mmHg
